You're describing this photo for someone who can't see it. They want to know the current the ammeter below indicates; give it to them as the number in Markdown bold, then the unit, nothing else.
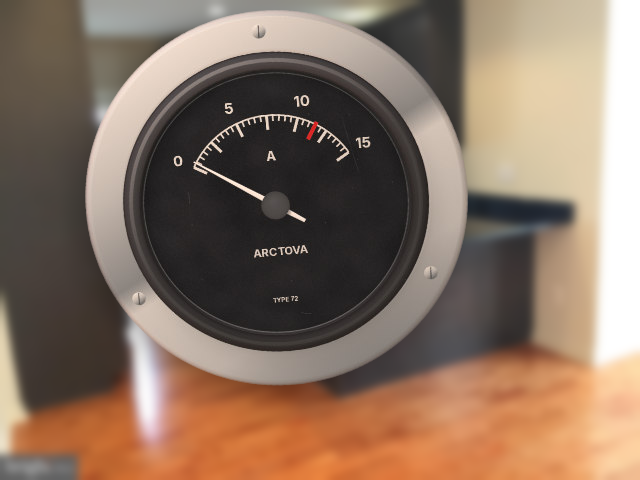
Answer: **0.5** A
